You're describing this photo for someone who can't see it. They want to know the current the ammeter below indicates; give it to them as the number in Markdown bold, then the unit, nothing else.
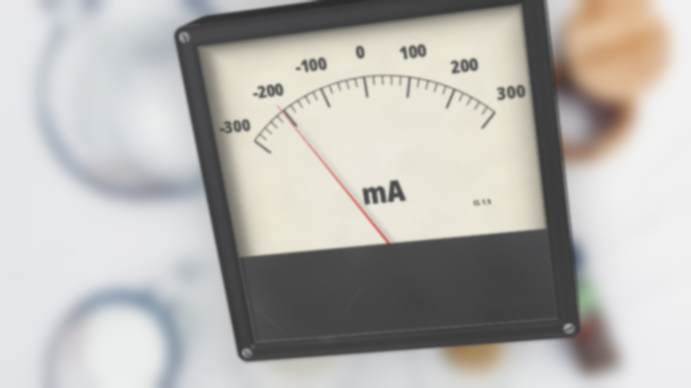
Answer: **-200** mA
